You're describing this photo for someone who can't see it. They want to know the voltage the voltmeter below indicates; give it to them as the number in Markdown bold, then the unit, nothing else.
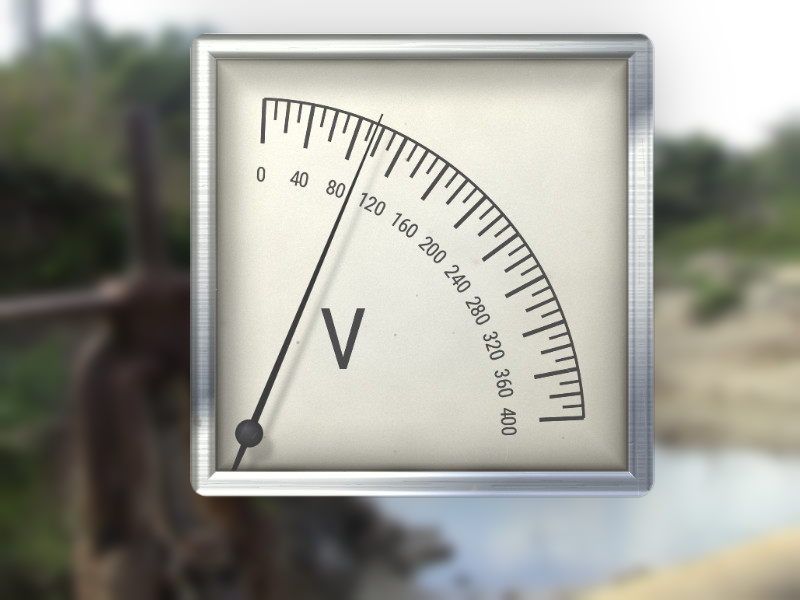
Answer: **95** V
